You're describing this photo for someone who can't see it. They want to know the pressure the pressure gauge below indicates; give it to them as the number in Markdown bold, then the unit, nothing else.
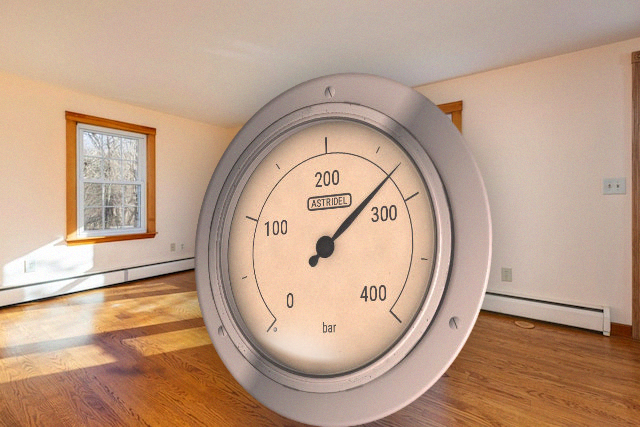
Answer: **275** bar
